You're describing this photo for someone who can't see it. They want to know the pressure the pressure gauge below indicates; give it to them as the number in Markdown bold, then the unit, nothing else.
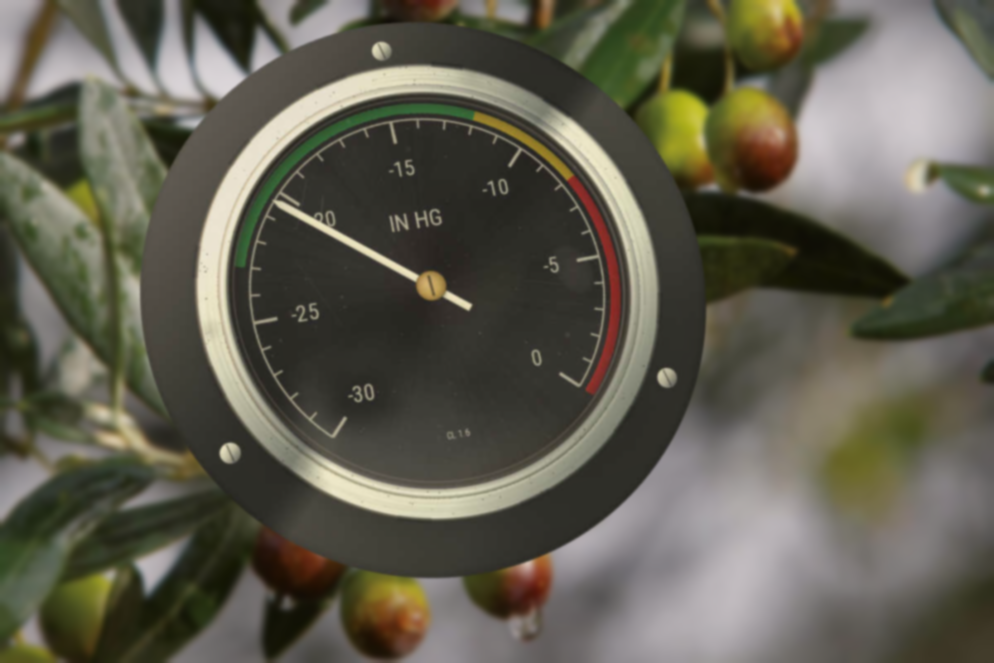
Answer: **-20.5** inHg
